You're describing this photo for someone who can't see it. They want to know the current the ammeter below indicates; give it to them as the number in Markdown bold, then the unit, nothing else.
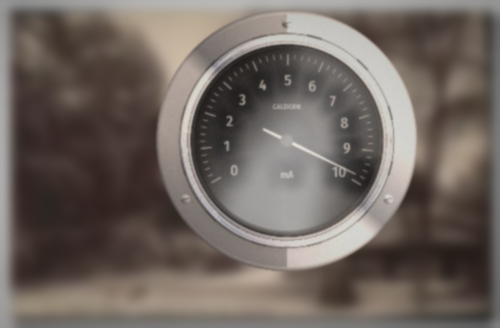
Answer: **9.8** mA
